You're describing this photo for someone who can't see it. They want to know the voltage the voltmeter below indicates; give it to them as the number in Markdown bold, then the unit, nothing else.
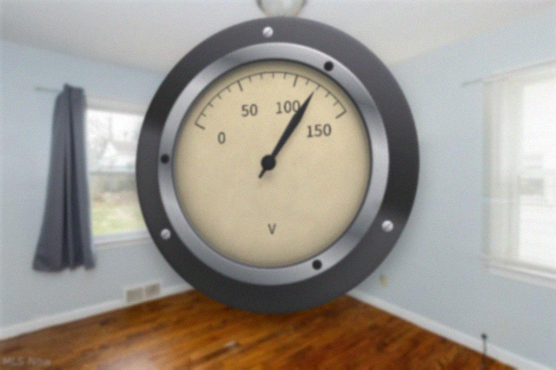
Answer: **120** V
